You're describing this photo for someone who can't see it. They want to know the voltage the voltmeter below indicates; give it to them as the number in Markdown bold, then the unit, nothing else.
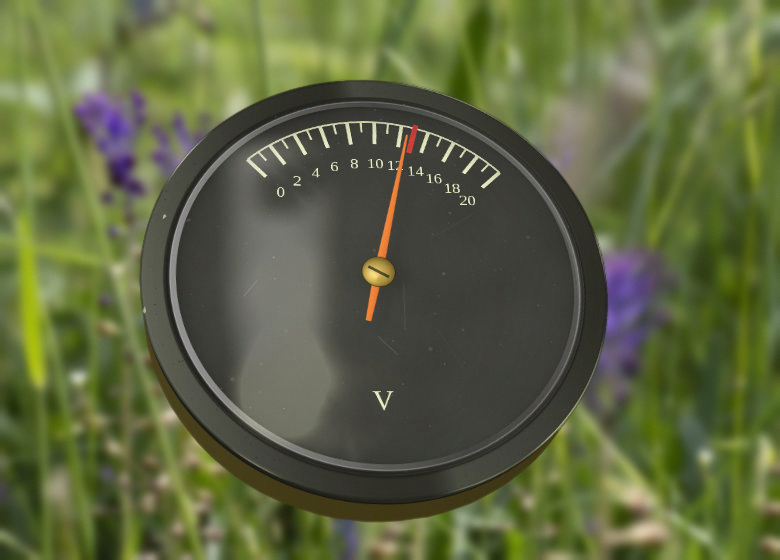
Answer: **12.5** V
